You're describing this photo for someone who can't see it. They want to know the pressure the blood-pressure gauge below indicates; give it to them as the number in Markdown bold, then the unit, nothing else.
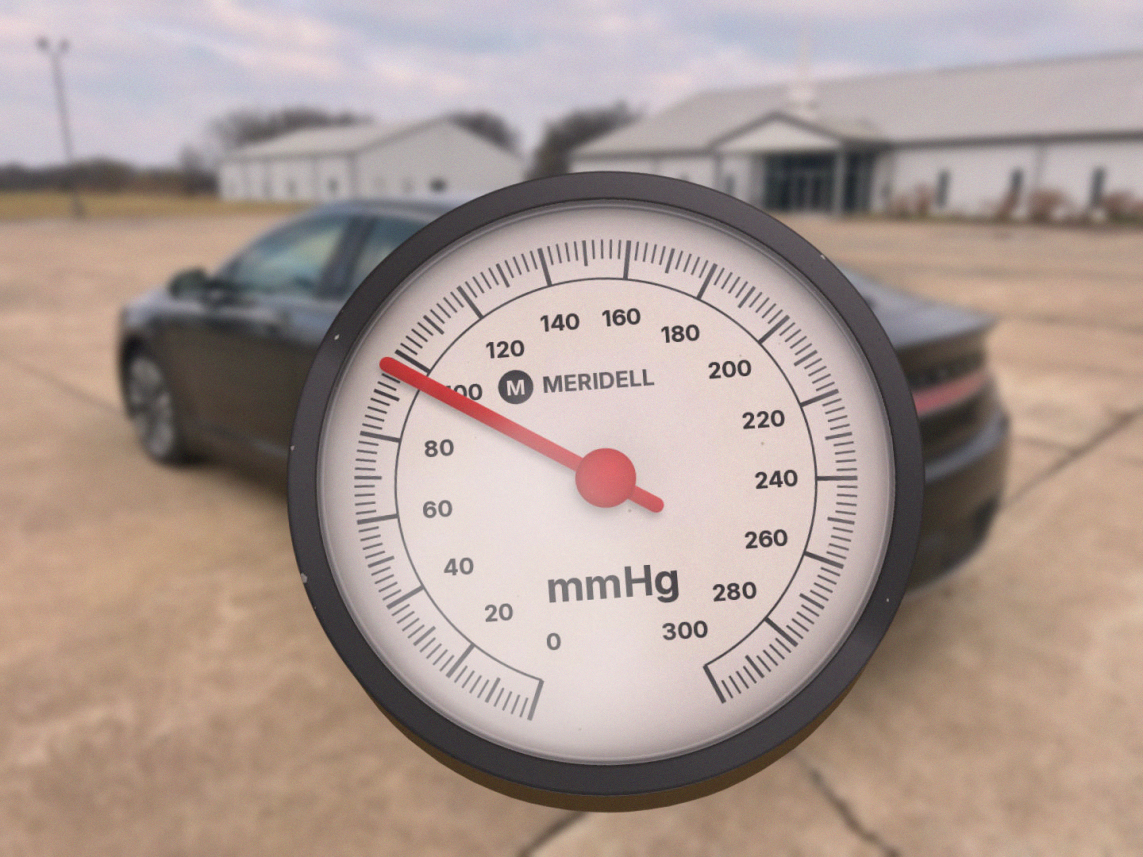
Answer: **96** mmHg
